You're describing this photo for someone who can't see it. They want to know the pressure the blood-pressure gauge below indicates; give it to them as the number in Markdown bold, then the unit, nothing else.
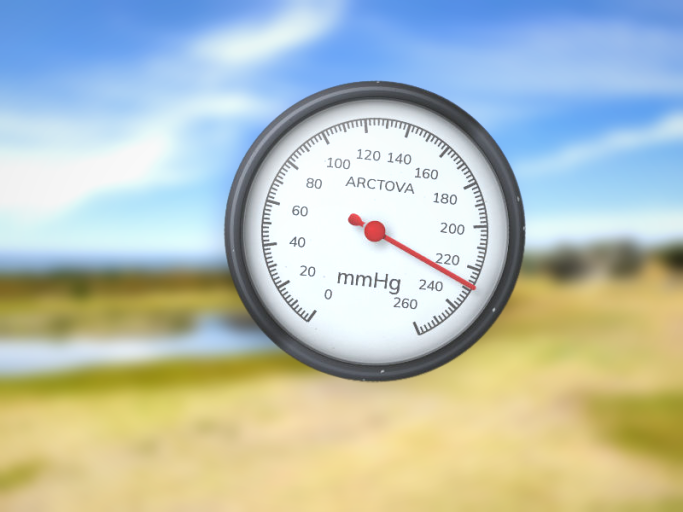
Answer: **228** mmHg
